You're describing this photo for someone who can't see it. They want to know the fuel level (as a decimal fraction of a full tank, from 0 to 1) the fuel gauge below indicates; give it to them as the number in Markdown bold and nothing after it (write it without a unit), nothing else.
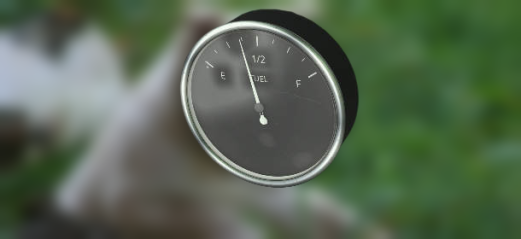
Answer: **0.375**
